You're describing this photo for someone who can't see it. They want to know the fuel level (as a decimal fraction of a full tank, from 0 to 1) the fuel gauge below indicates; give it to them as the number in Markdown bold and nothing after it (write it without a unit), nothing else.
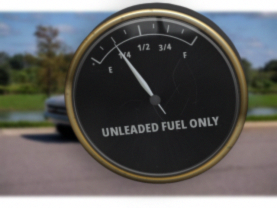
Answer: **0.25**
